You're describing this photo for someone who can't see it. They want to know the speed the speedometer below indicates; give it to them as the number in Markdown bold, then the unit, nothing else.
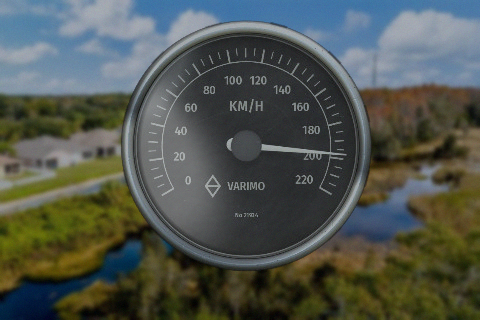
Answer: **197.5** km/h
